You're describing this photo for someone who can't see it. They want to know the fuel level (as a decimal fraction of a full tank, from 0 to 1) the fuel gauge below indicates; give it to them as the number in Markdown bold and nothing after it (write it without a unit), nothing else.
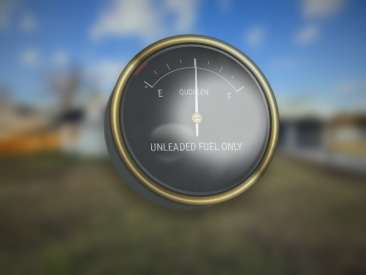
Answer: **0.5**
